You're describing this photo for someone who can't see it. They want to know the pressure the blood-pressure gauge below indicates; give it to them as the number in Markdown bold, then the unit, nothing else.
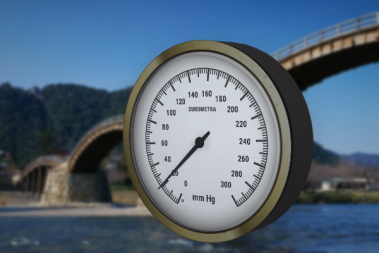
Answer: **20** mmHg
